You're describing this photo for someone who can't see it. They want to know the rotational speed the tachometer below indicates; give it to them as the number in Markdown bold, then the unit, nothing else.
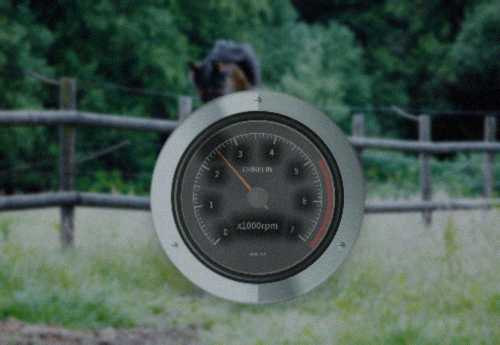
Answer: **2500** rpm
